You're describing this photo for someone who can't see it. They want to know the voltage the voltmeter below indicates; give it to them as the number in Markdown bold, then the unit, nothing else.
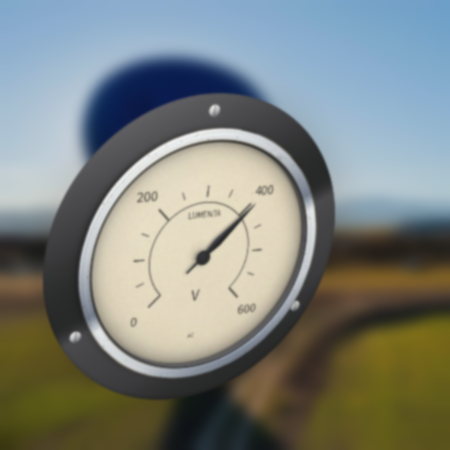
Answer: **400** V
